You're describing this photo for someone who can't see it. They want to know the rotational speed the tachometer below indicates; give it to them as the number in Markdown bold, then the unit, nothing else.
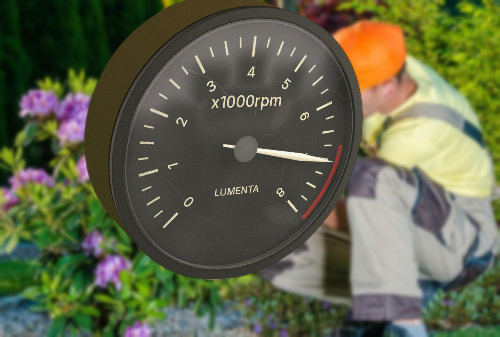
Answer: **7000** rpm
